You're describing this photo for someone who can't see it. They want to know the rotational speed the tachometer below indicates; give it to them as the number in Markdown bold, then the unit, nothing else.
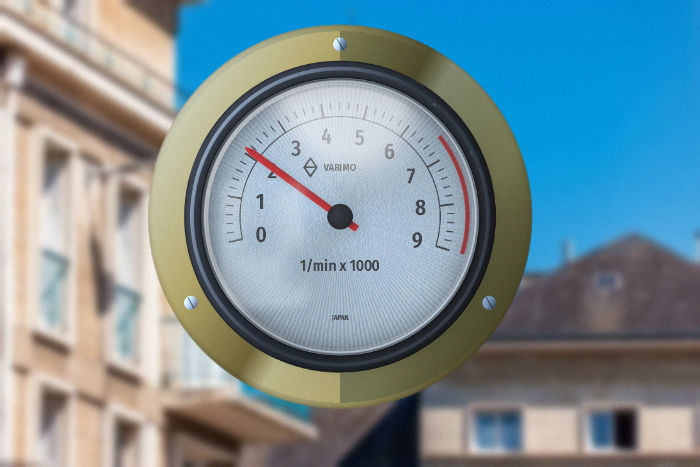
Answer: **2100** rpm
